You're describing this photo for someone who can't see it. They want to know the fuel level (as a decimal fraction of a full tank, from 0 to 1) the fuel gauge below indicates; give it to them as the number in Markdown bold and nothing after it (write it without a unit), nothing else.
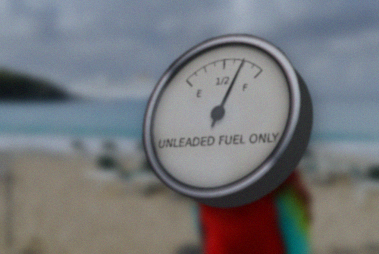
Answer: **0.75**
